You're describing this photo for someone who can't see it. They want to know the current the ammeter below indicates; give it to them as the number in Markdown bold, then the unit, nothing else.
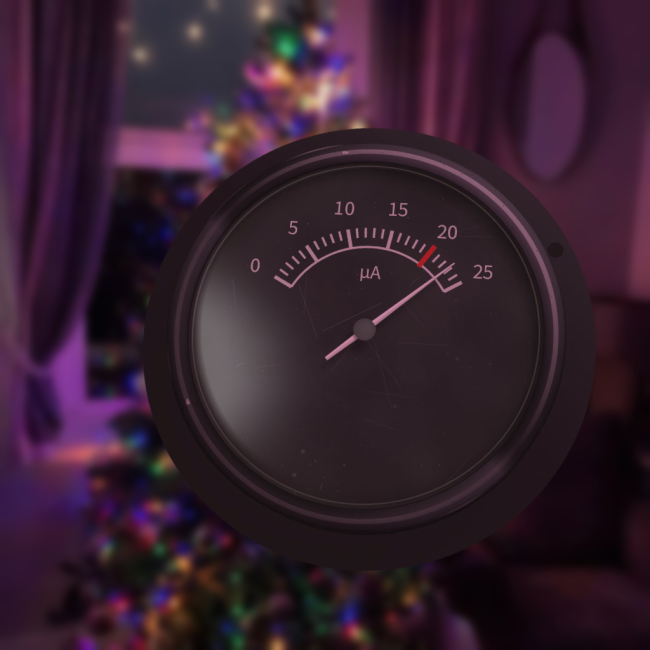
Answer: **23** µA
